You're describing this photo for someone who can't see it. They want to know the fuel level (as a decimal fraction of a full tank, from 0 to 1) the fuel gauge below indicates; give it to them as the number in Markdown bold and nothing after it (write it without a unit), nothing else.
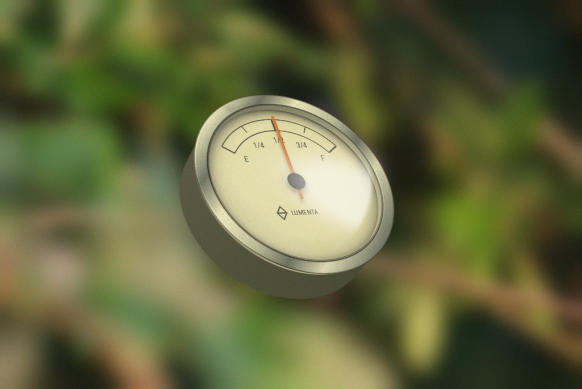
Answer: **0.5**
